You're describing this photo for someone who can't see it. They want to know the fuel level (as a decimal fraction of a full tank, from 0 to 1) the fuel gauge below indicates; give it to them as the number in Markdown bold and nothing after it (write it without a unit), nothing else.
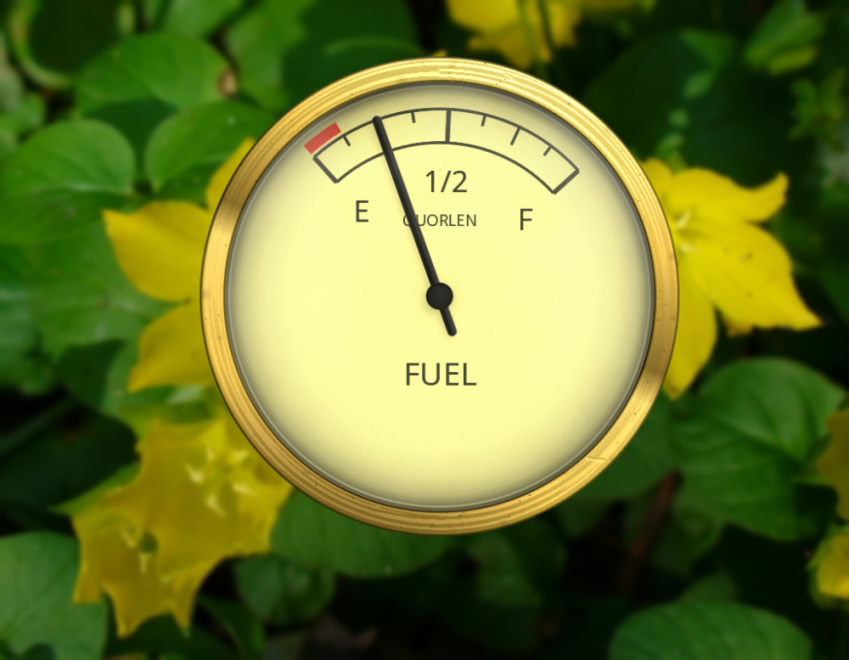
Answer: **0.25**
